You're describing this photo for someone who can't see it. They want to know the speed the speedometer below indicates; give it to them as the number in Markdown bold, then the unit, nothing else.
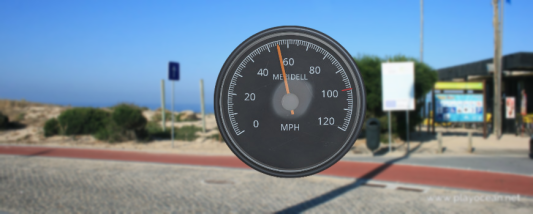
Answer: **55** mph
